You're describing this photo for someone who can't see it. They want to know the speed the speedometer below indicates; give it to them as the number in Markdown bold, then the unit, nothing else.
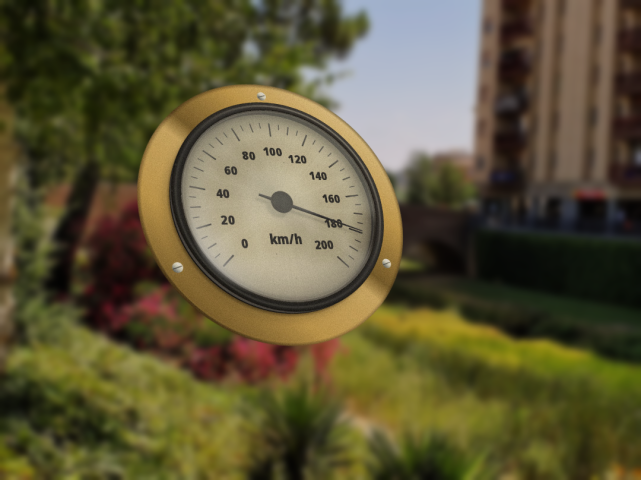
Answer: **180** km/h
